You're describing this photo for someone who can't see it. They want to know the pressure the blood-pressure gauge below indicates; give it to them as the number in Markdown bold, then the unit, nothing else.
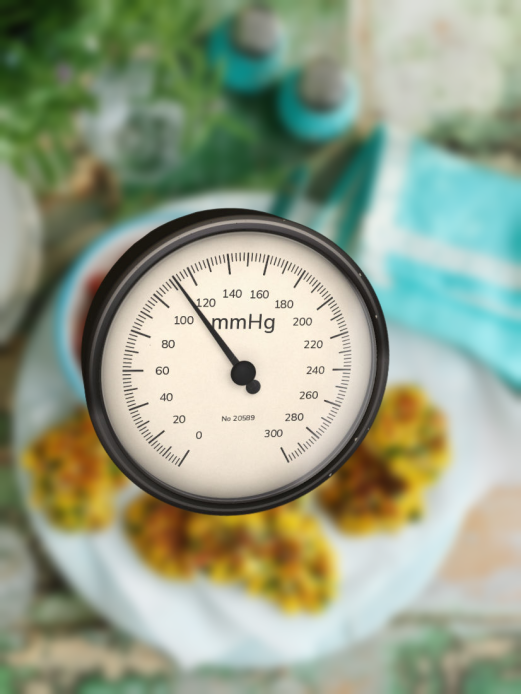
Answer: **112** mmHg
